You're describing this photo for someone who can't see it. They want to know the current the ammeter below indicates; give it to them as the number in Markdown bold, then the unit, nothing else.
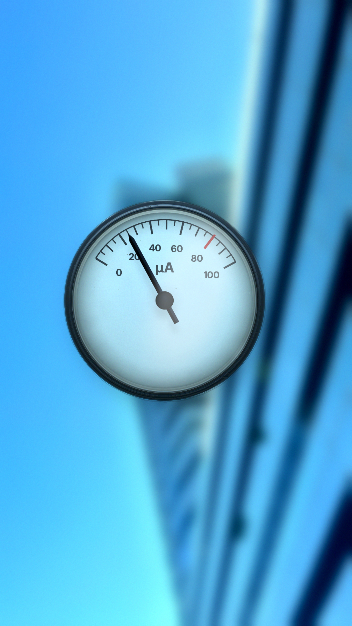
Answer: **25** µA
